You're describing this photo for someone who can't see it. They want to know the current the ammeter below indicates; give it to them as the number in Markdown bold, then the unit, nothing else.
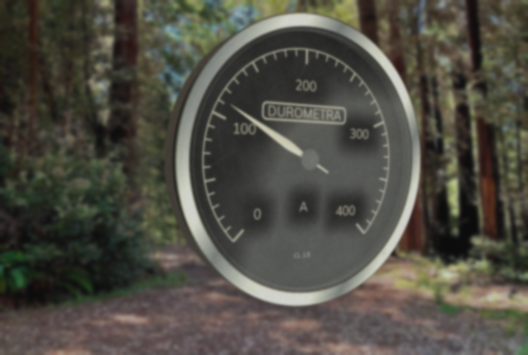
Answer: **110** A
